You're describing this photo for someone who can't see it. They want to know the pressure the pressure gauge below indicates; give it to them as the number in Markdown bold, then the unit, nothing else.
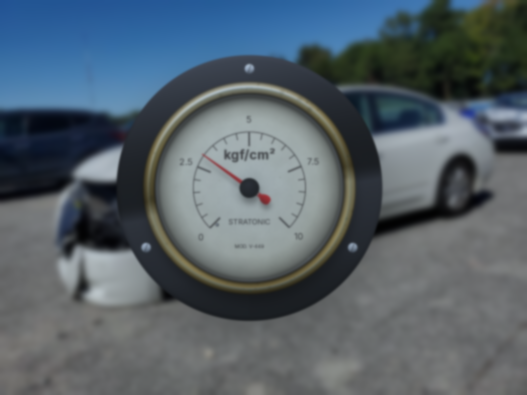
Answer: **3** kg/cm²
